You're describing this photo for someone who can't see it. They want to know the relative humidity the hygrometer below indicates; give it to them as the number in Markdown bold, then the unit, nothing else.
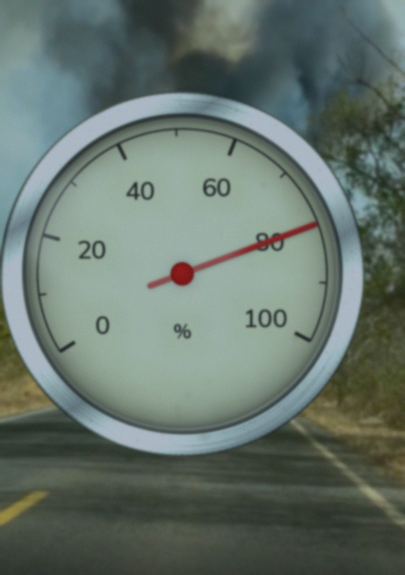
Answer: **80** %
